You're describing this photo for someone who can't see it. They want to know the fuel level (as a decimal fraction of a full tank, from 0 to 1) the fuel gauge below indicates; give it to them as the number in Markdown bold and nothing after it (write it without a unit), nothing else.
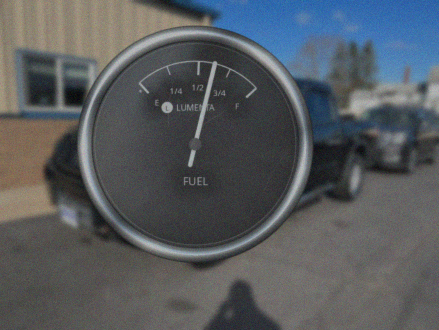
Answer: **0.625**
